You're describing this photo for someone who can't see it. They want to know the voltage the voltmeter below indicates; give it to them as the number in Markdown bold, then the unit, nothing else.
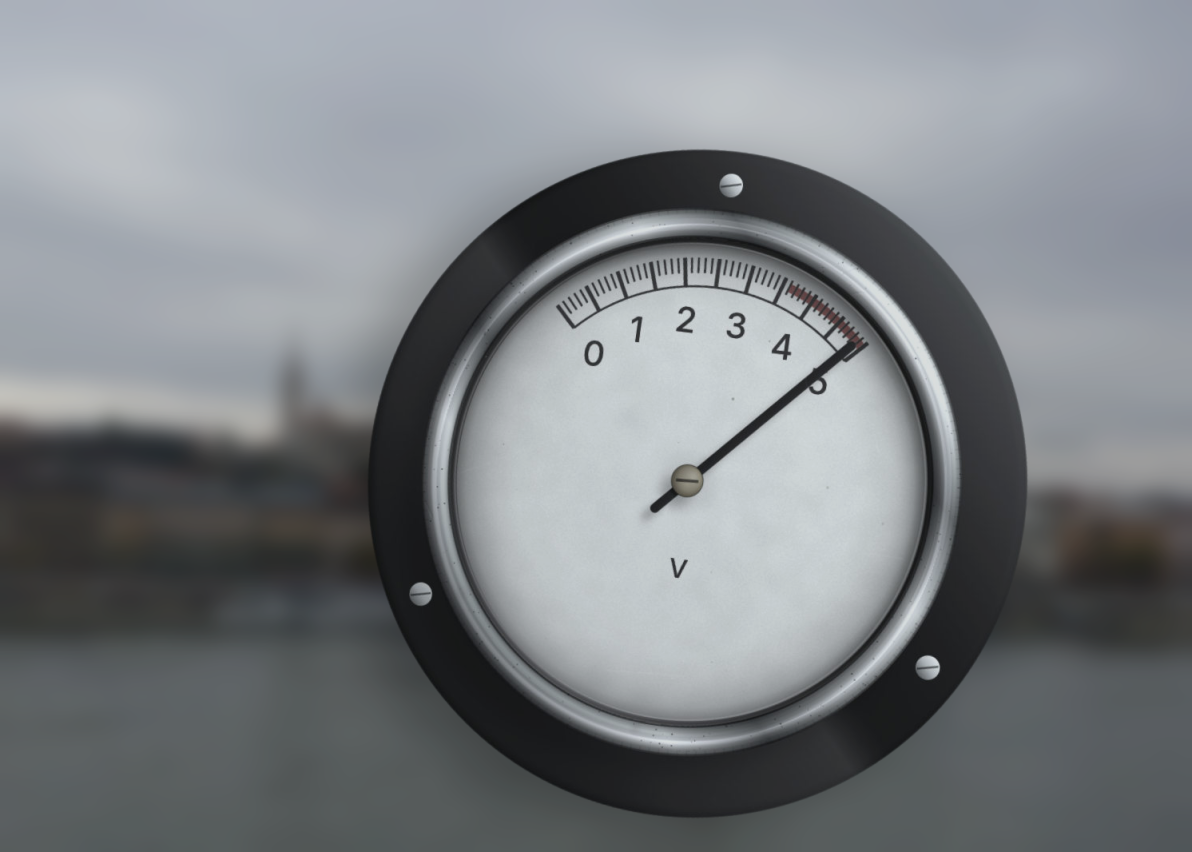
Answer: **4.9** V
